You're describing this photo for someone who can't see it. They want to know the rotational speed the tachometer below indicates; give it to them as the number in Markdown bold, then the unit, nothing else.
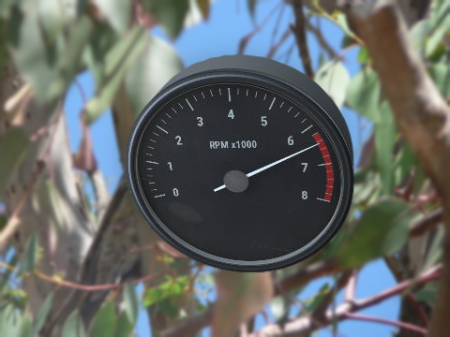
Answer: **6400** rpm
